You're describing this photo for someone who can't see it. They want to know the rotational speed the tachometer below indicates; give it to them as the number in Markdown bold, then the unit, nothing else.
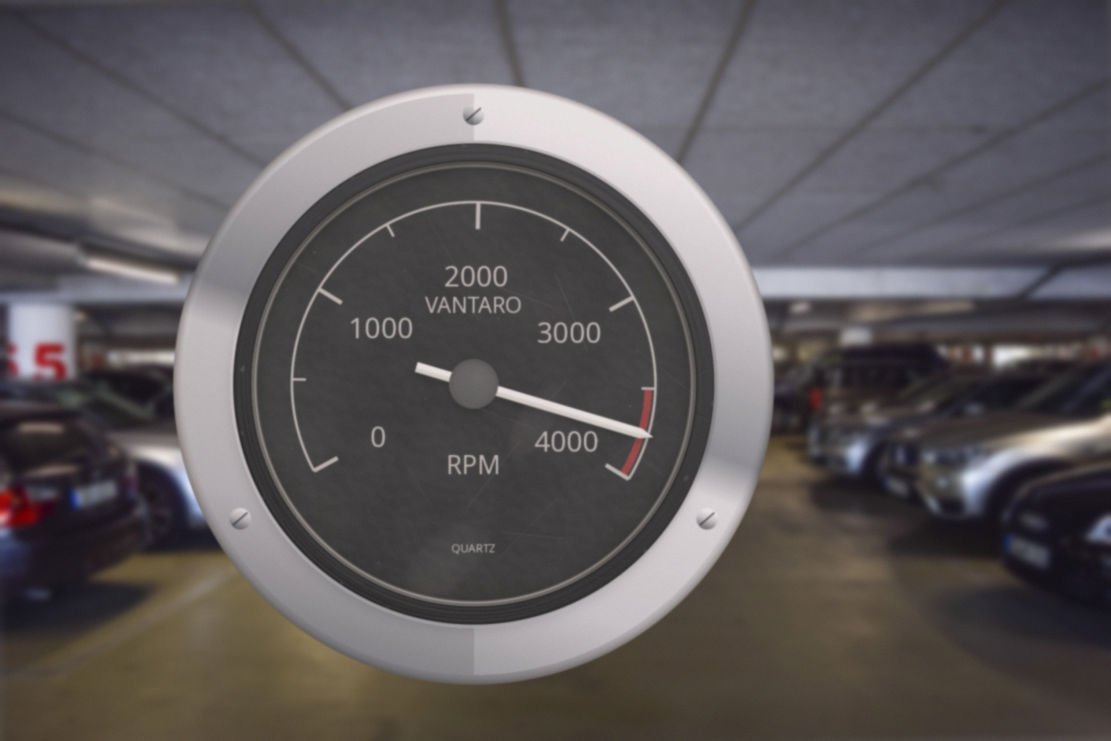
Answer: **3750** rpm
